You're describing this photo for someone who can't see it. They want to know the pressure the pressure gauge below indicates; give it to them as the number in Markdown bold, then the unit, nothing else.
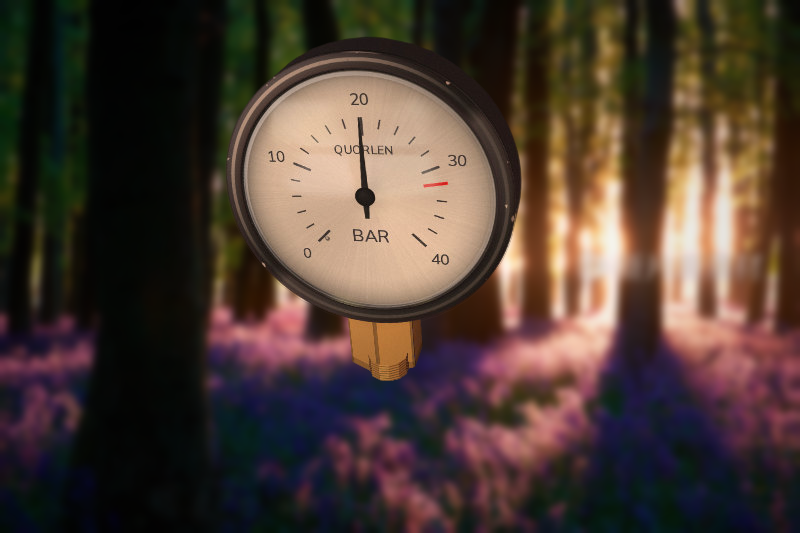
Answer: **20** bar
